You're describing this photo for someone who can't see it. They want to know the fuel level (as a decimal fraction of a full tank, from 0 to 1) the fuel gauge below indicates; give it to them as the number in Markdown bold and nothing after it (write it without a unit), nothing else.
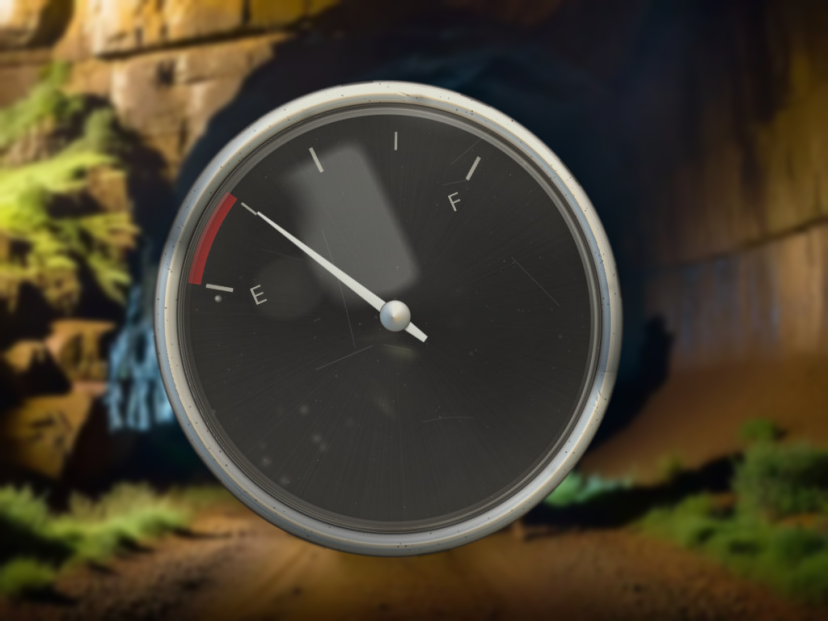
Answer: **0.25**
